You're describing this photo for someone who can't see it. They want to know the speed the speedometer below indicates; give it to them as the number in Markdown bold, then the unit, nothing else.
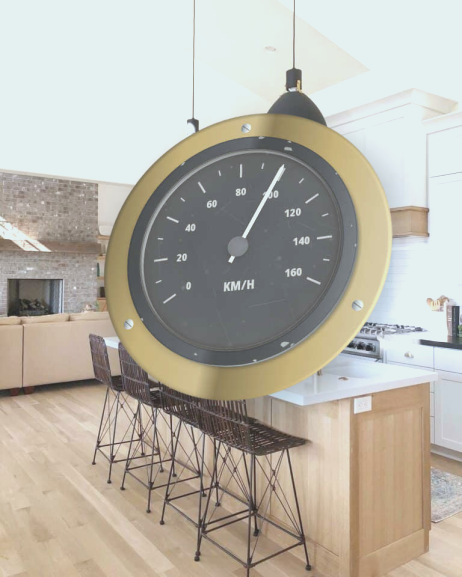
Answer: **100** km/h
